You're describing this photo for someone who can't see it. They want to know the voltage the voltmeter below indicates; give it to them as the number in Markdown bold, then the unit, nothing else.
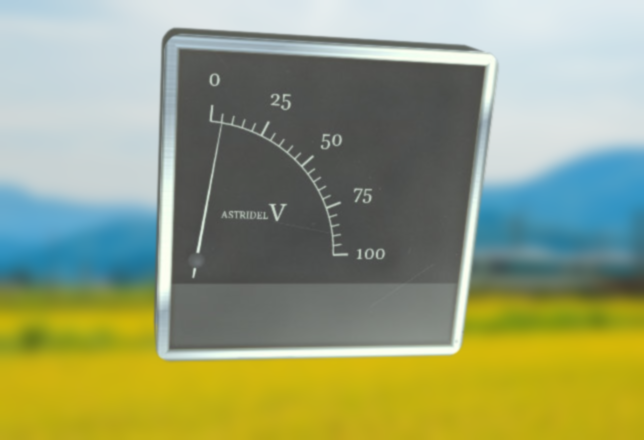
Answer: **5** V
